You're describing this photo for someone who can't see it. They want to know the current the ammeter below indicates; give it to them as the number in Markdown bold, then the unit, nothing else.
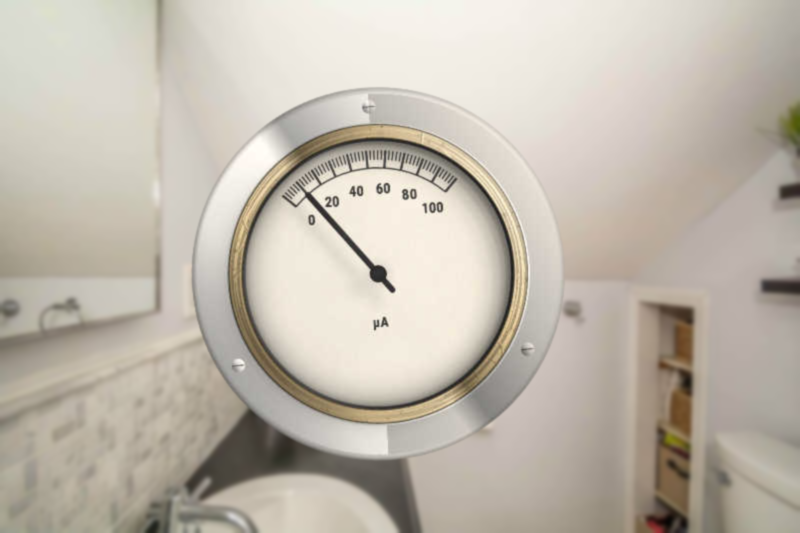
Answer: **10** µA
